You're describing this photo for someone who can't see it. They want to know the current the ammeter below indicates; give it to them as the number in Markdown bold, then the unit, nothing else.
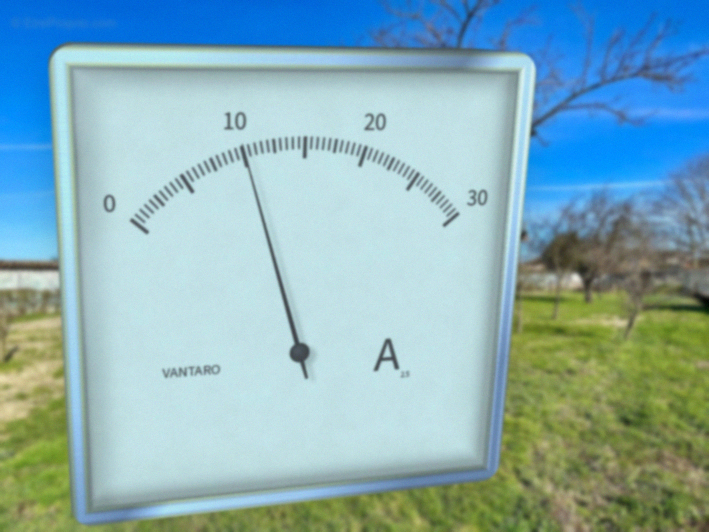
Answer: **10** A
